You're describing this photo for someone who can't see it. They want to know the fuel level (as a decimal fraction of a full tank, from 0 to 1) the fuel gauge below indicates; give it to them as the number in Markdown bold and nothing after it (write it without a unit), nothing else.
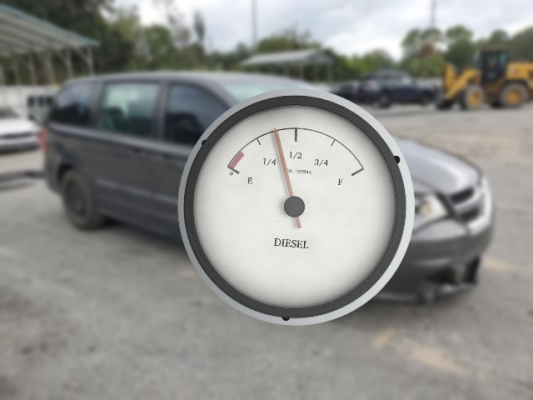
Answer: **0.375**
